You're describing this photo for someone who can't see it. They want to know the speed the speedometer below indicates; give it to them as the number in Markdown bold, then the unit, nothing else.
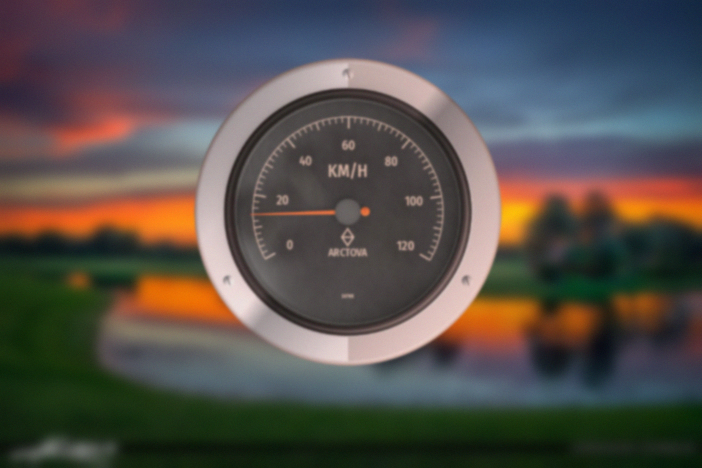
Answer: **14** km/h
